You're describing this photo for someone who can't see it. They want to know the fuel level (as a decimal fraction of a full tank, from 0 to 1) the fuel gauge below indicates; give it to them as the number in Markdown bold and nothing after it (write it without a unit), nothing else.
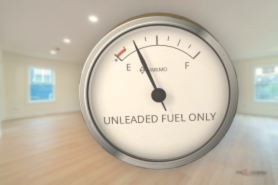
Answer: **0.25**
